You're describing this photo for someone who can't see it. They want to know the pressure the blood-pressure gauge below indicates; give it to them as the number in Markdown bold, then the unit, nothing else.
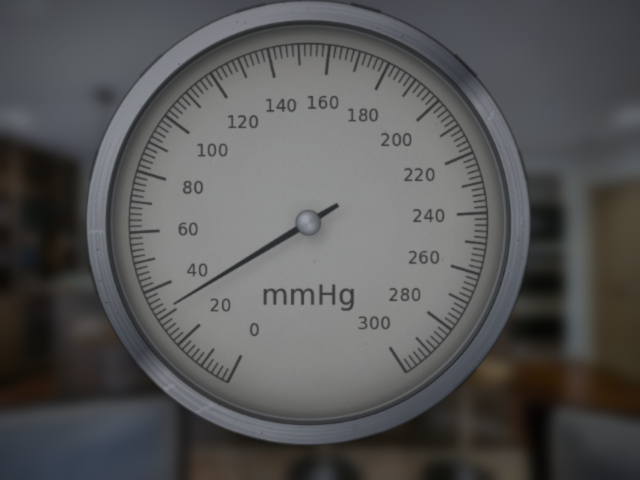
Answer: **32** mmHg
